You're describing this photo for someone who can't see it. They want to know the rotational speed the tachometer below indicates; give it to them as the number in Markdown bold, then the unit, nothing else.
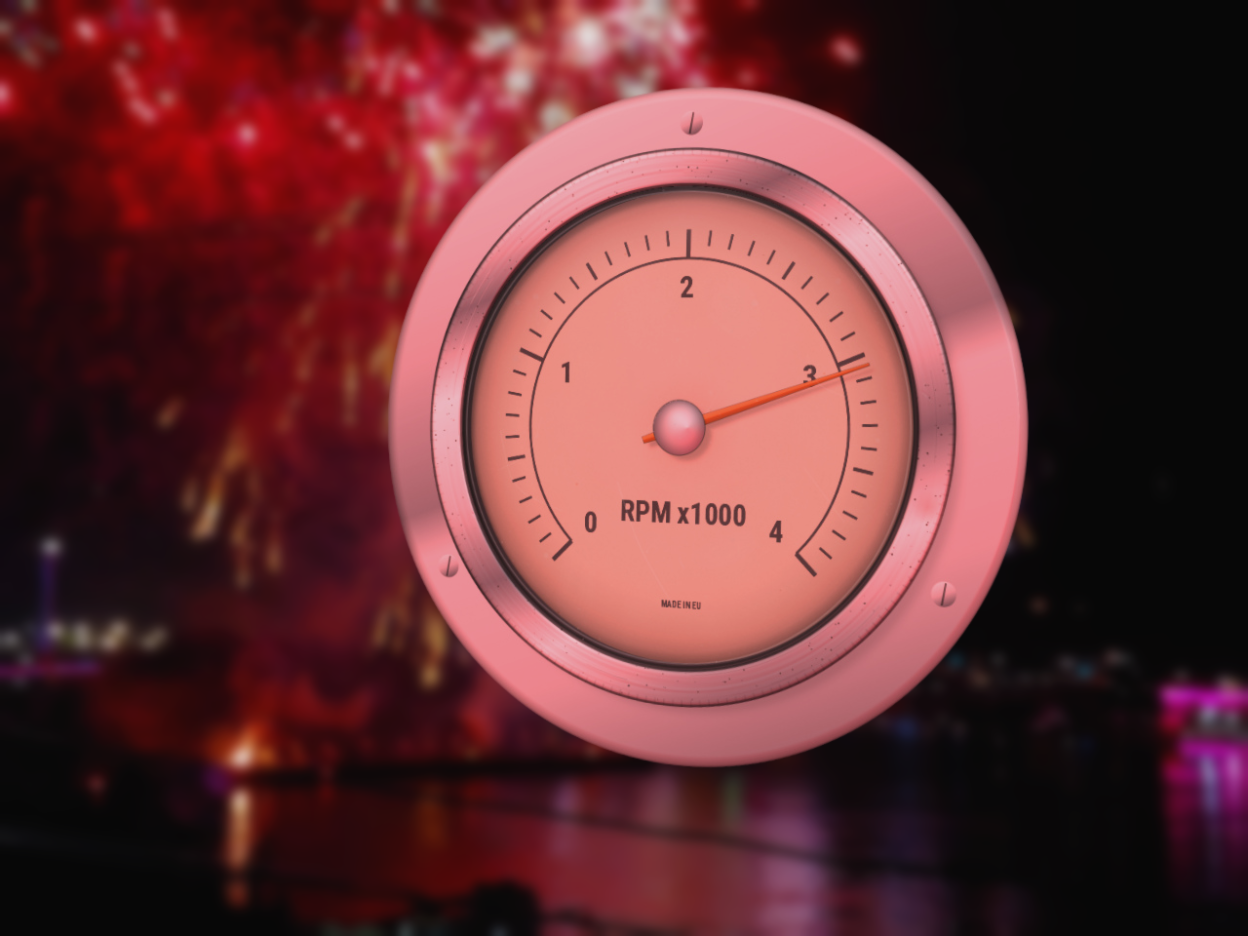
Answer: **3050** rpm
